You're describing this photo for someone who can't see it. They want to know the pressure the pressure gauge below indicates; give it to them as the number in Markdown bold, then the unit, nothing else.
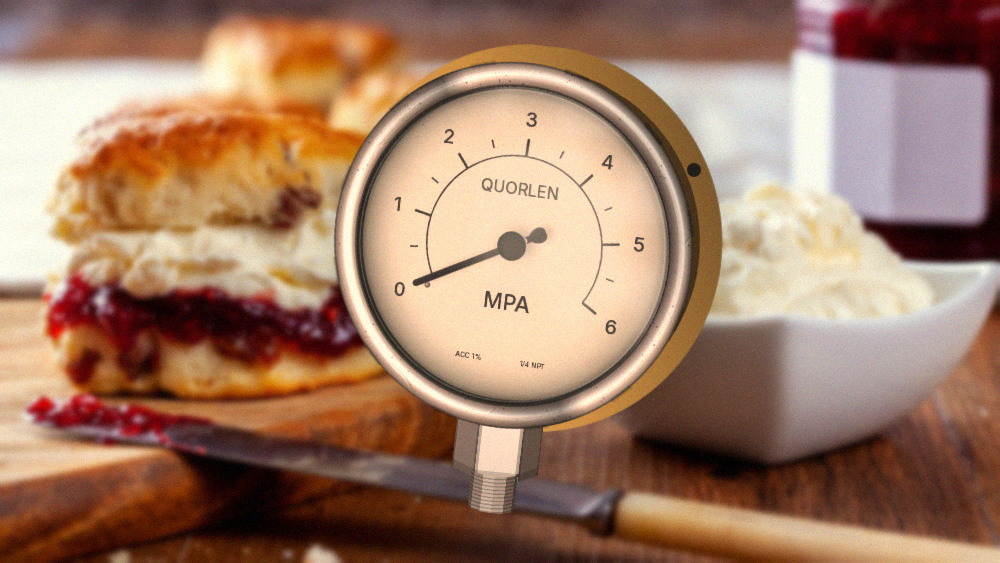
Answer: **0** MPa
